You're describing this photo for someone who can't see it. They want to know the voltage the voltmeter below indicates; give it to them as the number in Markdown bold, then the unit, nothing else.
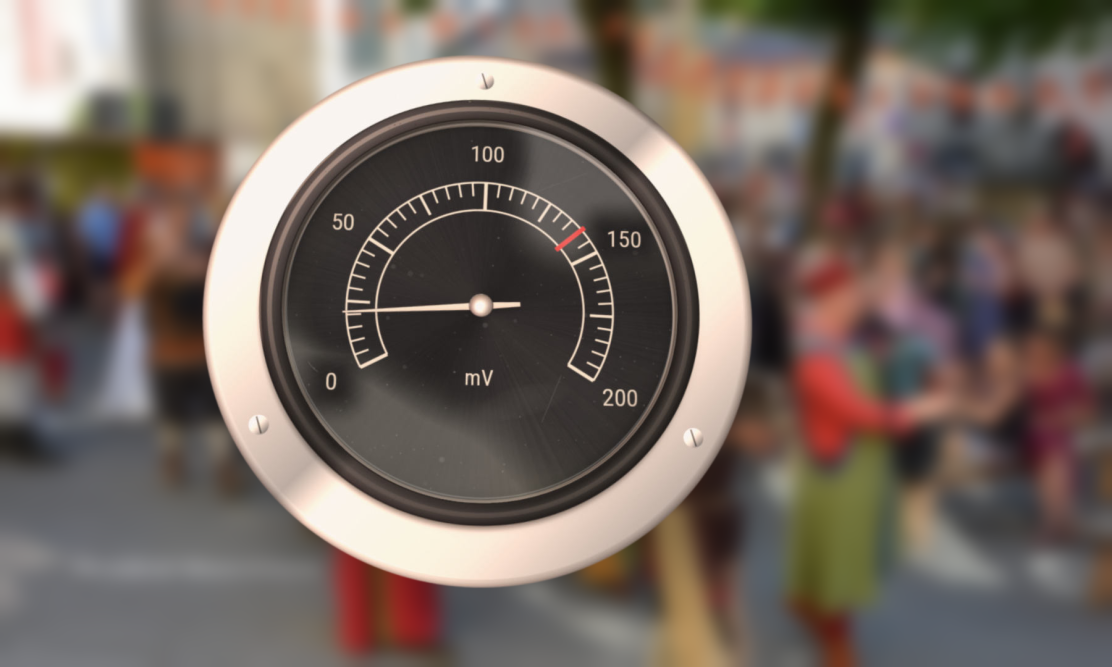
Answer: **20** mV
